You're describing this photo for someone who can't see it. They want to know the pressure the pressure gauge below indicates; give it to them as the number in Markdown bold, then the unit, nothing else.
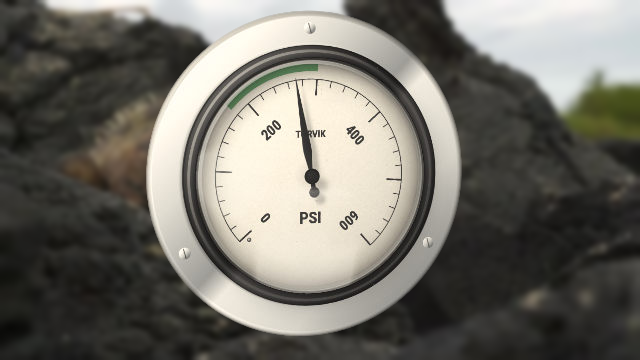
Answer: **270** psi
